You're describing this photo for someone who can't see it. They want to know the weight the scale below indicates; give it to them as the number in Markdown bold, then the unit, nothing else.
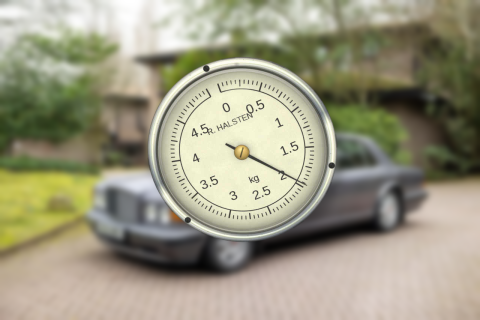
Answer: **1.95** kg
